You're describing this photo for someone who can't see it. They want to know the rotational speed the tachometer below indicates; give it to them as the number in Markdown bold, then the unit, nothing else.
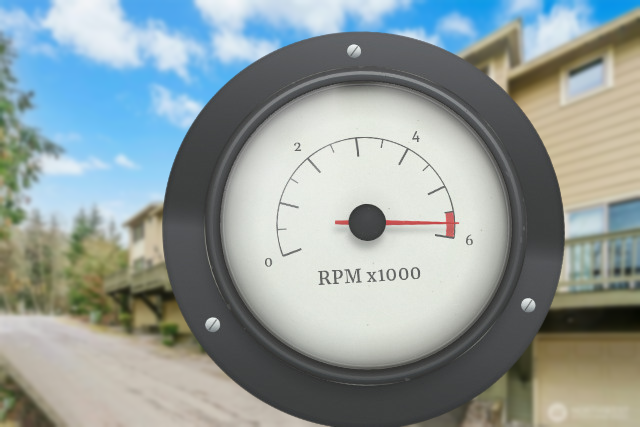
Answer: **5750** rpm
